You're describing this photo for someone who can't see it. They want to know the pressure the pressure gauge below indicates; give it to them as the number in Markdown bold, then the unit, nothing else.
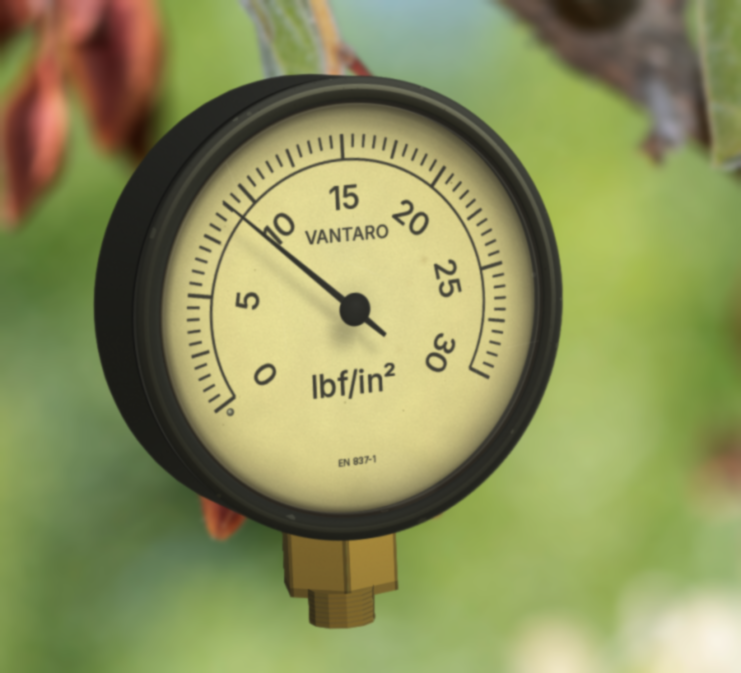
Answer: **9** psi
